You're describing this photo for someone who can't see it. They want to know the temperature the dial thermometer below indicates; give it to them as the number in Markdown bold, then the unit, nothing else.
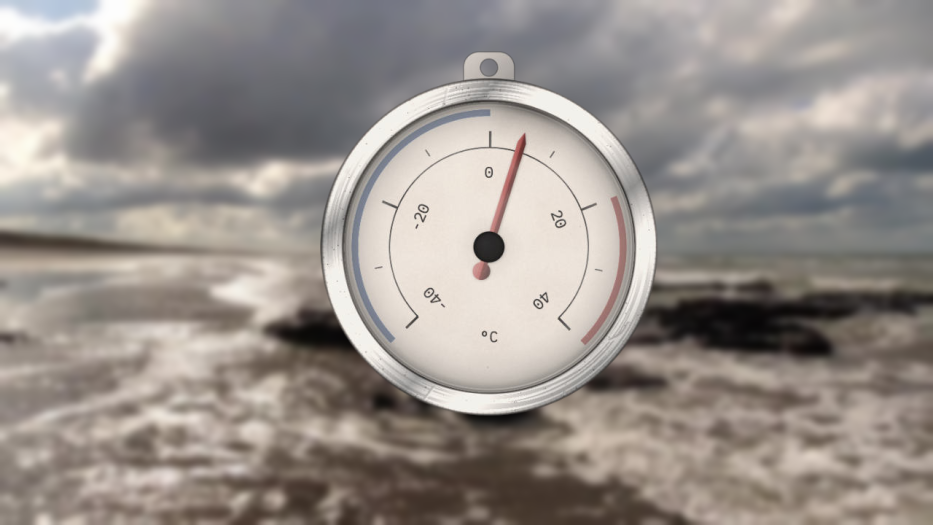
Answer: **5** °C
